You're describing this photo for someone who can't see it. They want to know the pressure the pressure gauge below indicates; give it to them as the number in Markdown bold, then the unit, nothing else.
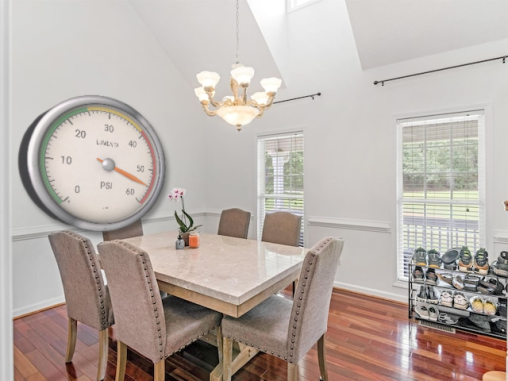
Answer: **55** psi
